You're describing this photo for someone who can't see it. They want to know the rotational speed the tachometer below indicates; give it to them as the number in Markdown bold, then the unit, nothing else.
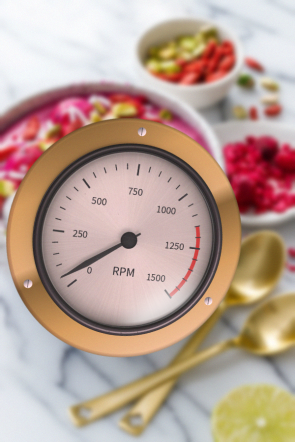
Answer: **50** rpm
